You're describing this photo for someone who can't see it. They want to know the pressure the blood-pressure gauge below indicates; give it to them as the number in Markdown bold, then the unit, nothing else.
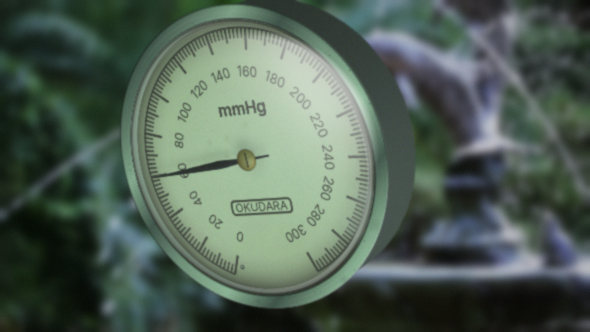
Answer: **60** mmHg
